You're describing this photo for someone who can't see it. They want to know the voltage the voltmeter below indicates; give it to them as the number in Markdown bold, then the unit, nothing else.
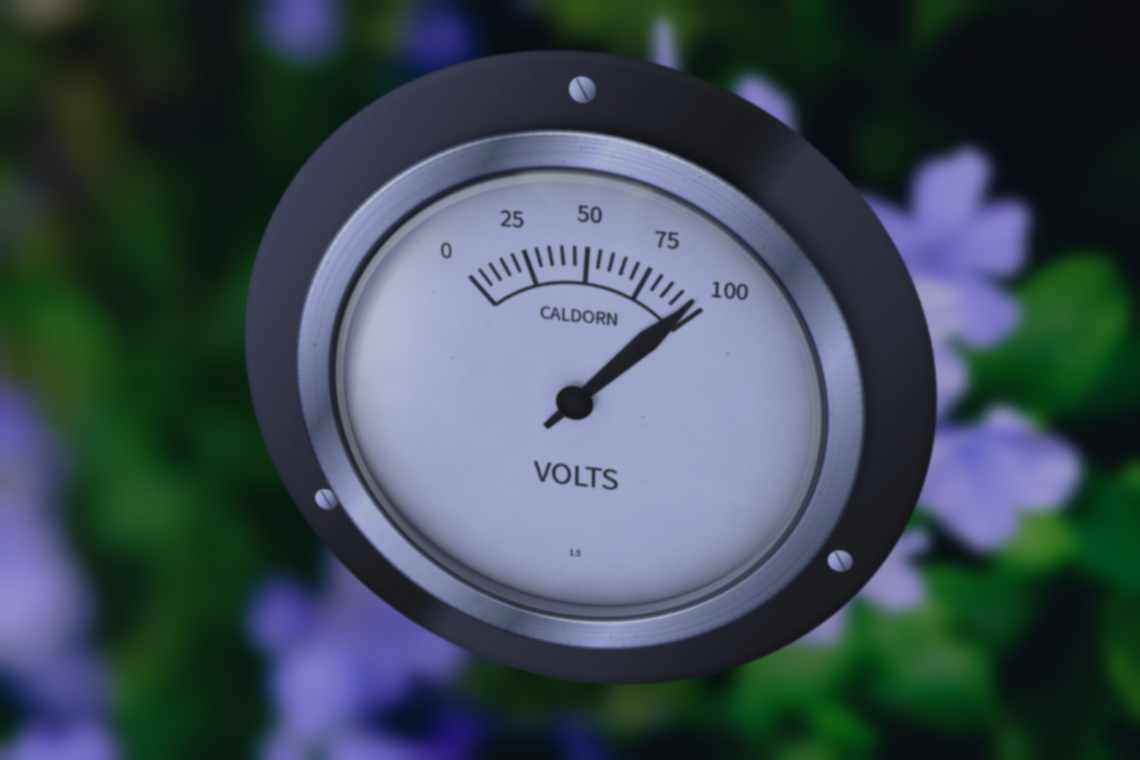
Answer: **95** V
